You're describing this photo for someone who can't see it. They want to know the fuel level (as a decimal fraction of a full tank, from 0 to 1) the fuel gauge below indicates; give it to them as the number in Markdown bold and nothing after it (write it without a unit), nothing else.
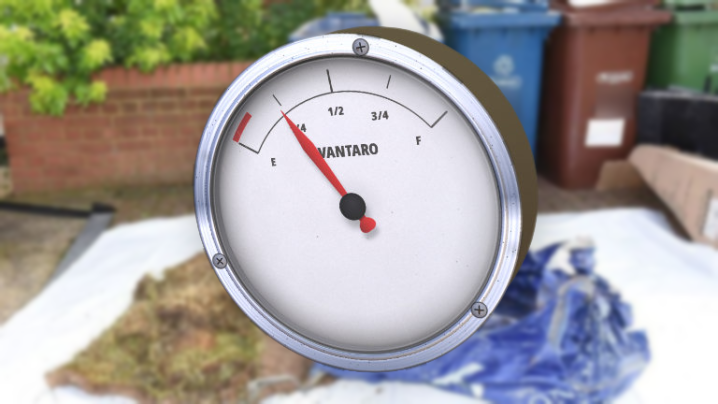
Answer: **0.25**
